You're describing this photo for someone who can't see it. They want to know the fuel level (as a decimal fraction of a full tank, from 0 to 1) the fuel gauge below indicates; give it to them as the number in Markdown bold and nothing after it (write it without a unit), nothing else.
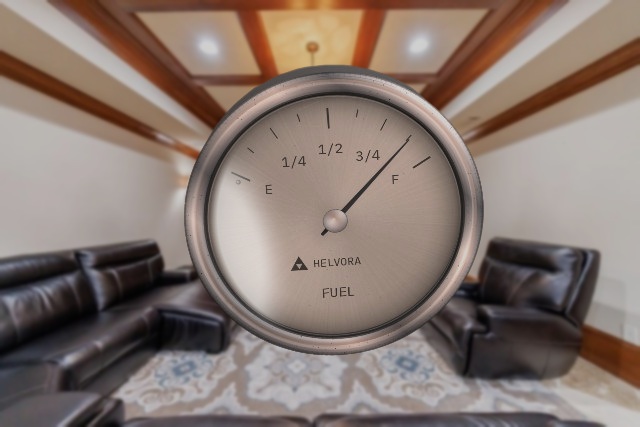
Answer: **0.875**
